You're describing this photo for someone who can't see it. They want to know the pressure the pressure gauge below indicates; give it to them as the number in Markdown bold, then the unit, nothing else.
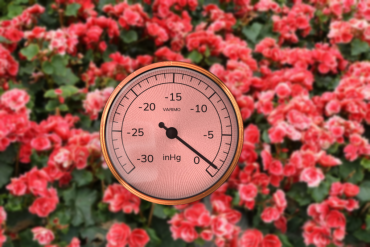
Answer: **-1** inHg
